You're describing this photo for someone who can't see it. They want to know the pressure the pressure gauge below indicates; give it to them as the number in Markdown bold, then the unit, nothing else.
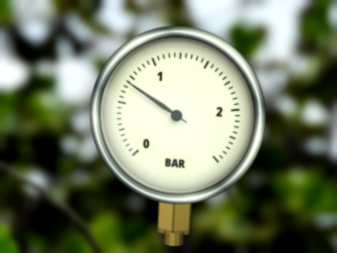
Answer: **0.7** bar
